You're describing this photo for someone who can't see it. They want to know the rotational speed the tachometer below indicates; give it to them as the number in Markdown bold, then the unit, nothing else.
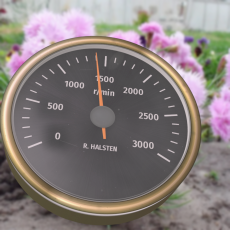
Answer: **1400** rpm
